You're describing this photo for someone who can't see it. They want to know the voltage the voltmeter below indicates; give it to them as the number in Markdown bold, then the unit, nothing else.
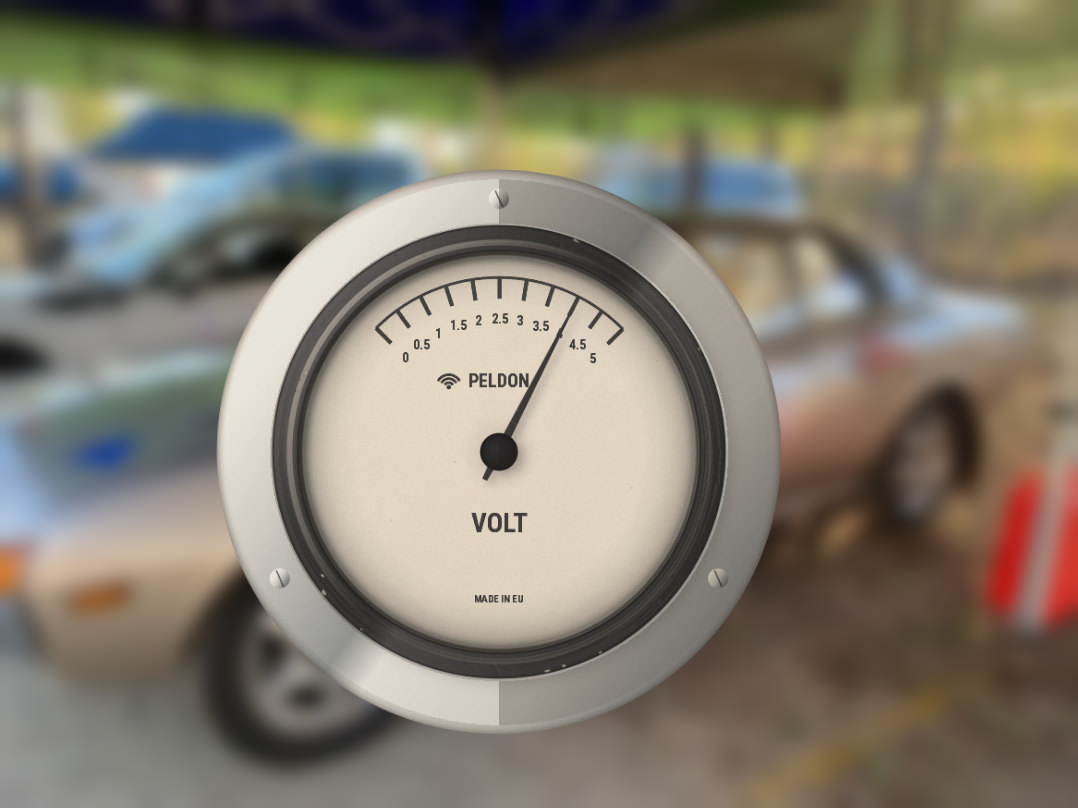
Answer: **4** V
